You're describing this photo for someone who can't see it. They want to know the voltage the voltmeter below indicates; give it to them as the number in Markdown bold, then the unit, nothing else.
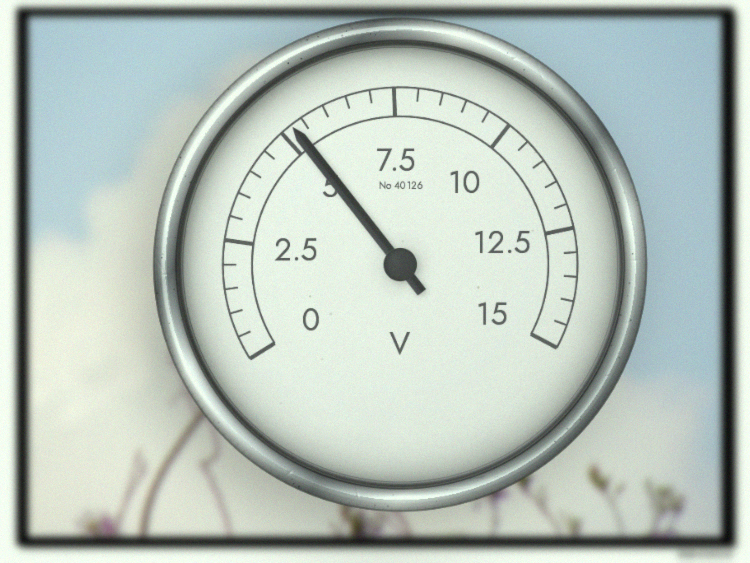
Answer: **5.25** V
